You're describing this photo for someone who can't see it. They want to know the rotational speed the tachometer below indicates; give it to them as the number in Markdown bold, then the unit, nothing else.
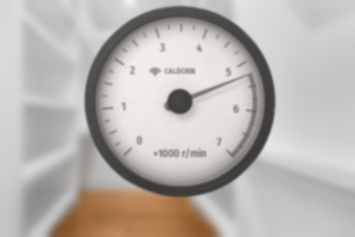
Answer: **5250** rpm
